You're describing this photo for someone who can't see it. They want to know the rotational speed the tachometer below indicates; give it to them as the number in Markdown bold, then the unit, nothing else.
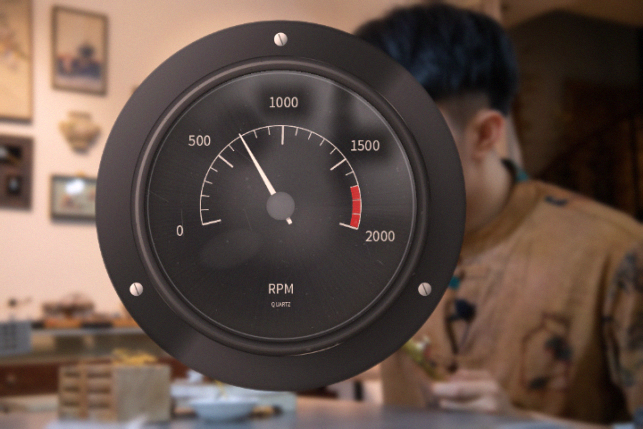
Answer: **700** rpm
